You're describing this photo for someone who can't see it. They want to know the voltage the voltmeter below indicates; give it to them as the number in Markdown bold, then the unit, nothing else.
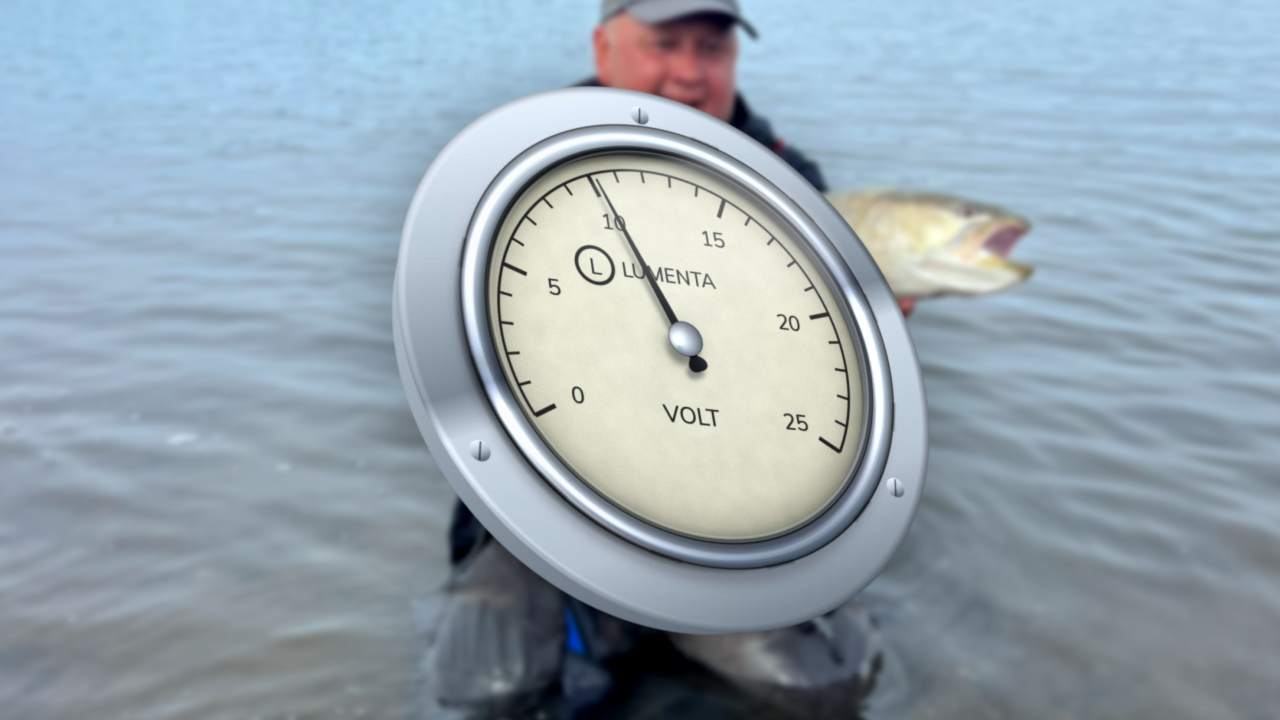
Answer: **10** V
